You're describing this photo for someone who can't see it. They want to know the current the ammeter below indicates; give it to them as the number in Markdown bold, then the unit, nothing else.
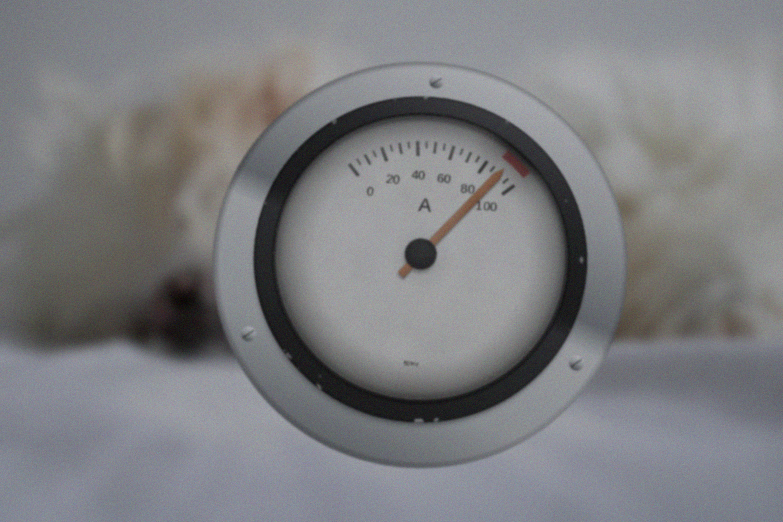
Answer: **90** A
